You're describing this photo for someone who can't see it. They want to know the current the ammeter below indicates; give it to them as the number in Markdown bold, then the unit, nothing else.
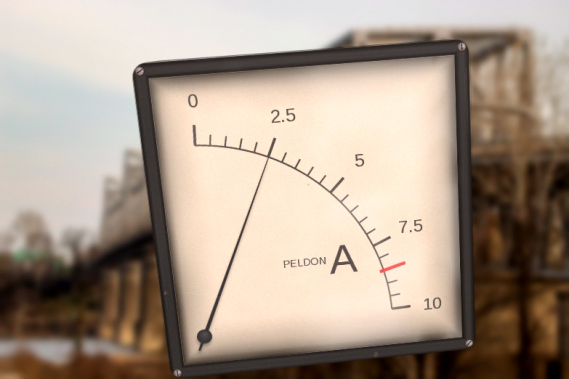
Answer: **2.5** A
